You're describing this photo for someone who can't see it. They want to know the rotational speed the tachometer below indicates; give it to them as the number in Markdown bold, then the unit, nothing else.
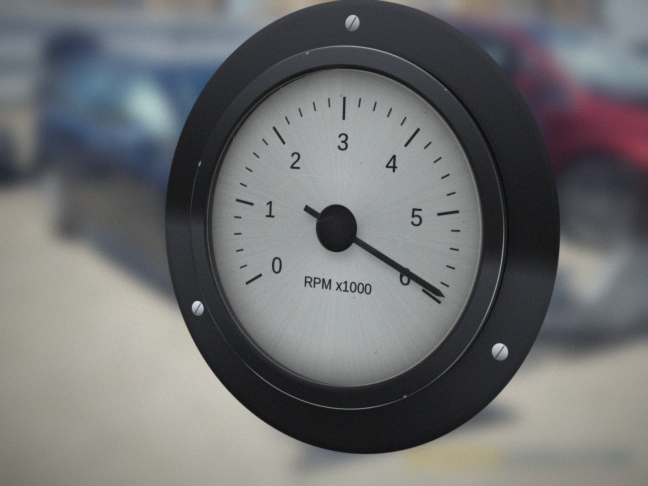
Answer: **5900** rpm
